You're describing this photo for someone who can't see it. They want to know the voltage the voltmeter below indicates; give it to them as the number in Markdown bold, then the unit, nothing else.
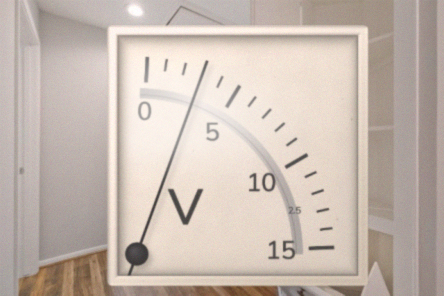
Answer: **3** V
